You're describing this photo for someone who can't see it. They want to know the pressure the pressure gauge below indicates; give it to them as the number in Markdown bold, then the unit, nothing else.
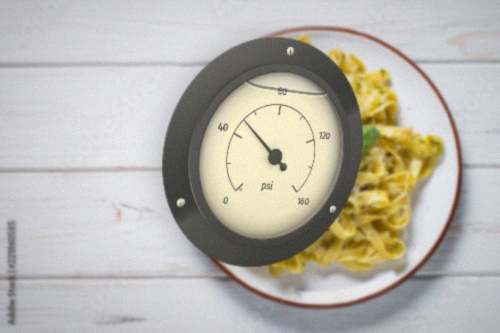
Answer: **50** psi
